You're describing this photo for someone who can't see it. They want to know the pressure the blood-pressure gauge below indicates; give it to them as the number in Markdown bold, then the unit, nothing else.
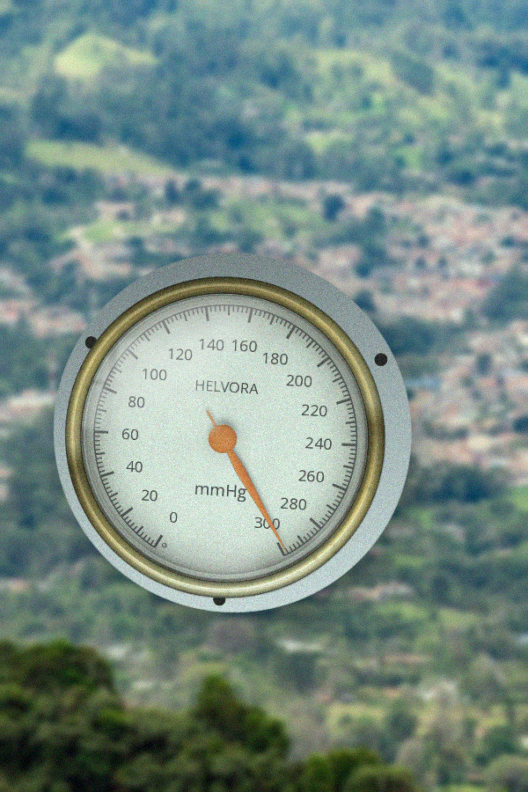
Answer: **298** mmHg
